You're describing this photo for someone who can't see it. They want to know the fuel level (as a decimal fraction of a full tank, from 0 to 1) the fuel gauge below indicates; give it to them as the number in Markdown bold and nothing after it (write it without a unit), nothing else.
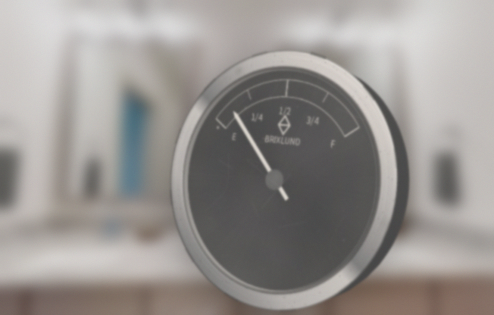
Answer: **0.125**
